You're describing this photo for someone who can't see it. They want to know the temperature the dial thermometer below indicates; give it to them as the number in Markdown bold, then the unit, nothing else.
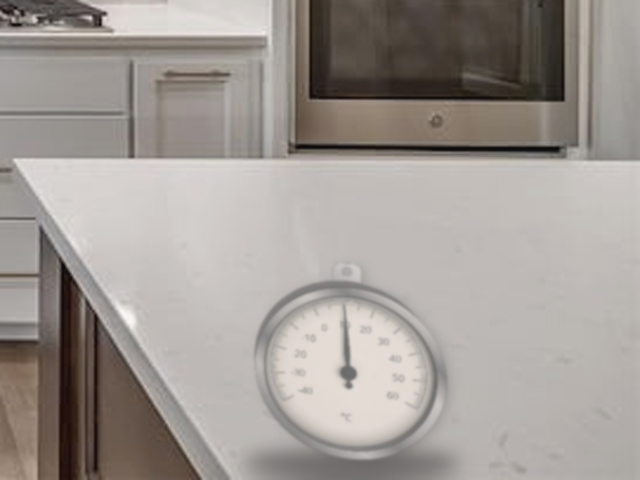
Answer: **10** °C
